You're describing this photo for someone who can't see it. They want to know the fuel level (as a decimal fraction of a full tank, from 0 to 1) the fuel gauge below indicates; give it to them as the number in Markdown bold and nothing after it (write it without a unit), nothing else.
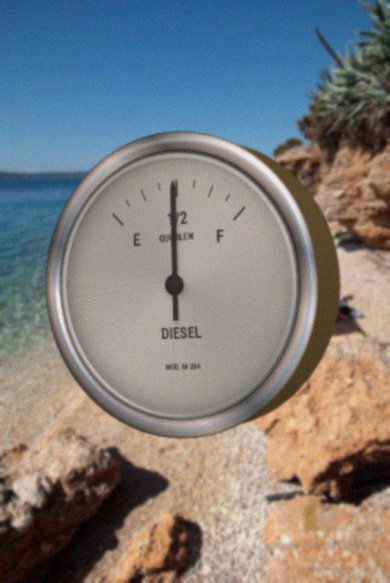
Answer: **0.5**
